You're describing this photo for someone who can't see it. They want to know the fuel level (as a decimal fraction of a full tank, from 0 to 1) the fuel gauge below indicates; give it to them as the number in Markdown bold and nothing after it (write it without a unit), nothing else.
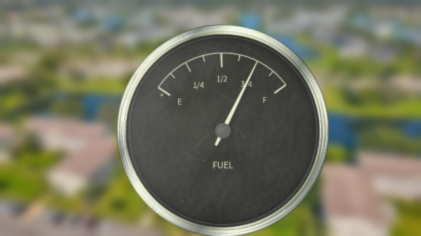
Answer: **0.75**
